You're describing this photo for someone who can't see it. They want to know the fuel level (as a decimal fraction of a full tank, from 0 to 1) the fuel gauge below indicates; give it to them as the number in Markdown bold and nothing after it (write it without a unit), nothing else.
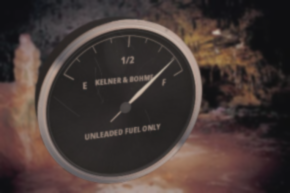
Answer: **0.875**
